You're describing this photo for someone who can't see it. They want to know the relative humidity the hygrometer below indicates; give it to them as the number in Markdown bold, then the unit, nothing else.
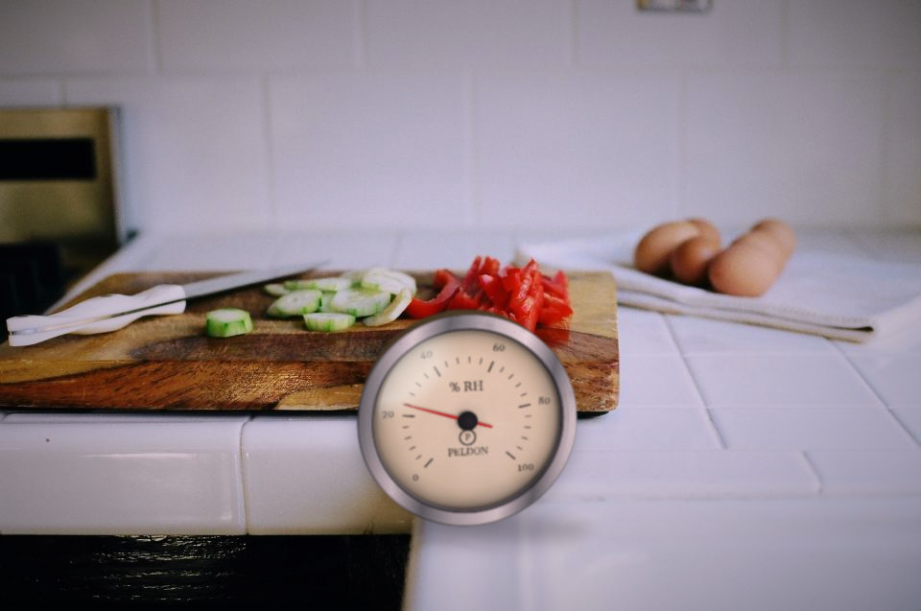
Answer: **24** %
